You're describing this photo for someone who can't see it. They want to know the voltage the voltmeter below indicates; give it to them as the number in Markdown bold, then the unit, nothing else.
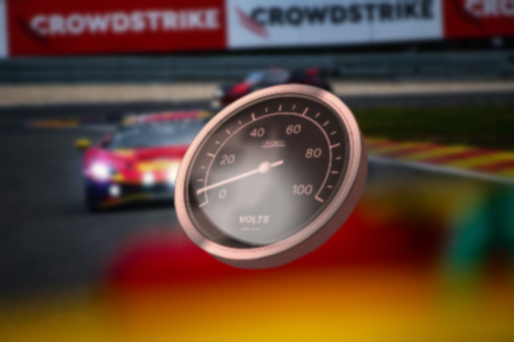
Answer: **5** V
